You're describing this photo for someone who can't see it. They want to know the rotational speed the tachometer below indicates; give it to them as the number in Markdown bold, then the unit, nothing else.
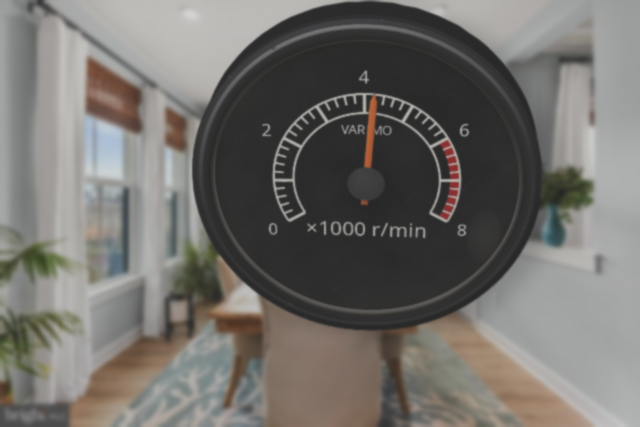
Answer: **4200** rpm
